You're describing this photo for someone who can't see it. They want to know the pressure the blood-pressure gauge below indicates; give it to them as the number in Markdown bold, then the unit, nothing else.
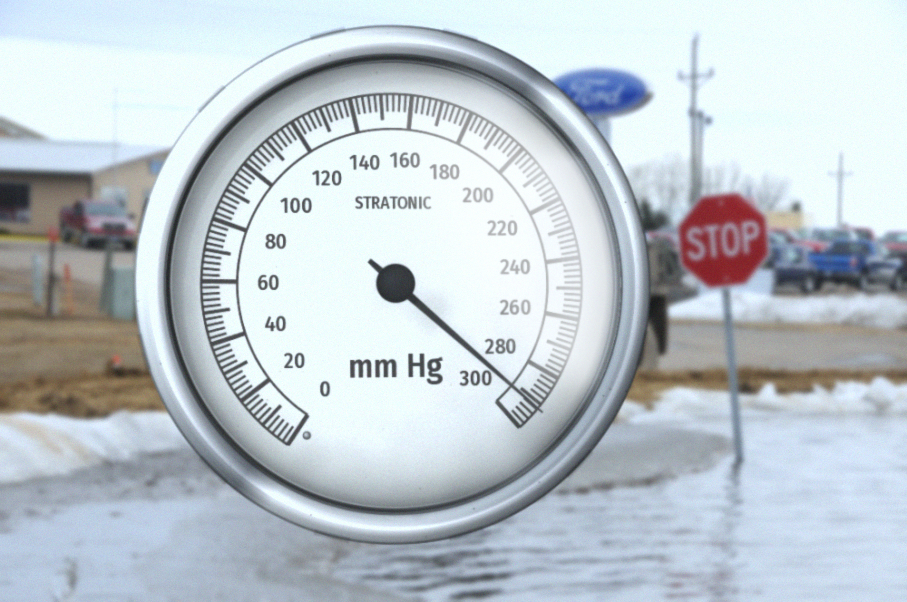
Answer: **292** mmHg
